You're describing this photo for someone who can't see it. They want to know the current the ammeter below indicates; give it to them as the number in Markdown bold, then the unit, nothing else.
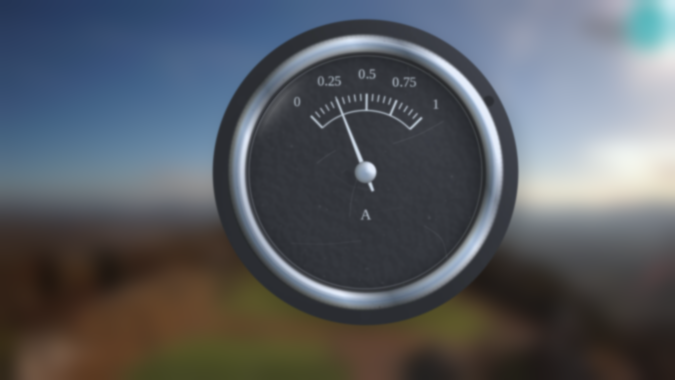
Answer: **0.25** A
